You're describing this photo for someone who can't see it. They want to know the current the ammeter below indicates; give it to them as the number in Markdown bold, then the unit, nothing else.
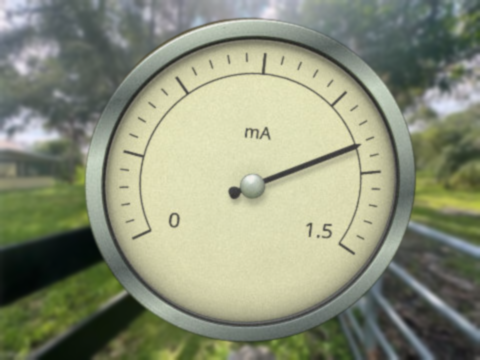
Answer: **1.15** mA
